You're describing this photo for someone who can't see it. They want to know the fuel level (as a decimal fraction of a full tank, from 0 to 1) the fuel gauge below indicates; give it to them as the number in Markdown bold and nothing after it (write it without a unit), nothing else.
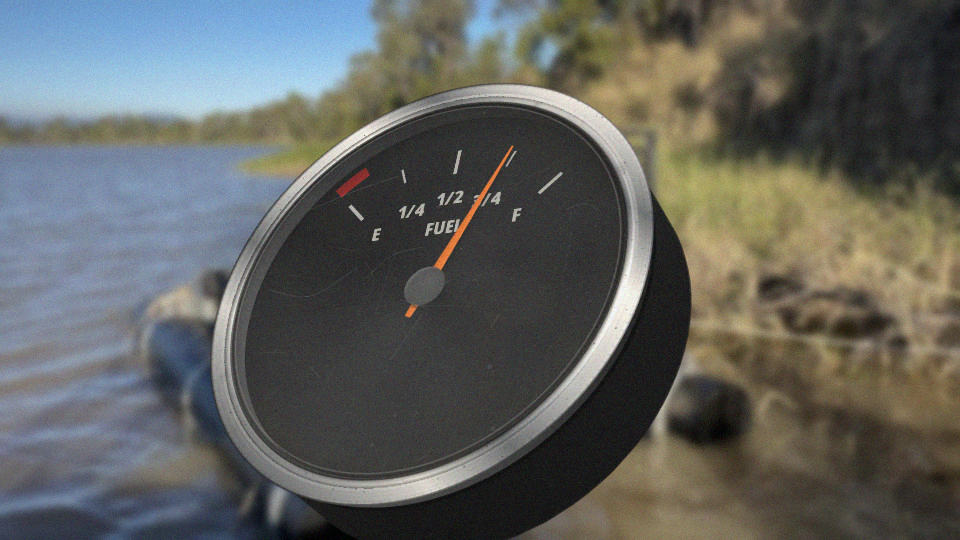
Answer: **0.75**
